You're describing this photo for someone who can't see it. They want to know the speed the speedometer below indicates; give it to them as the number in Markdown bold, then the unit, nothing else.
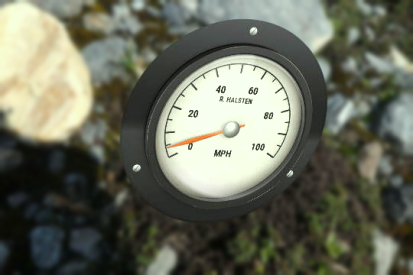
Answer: **5** mph
